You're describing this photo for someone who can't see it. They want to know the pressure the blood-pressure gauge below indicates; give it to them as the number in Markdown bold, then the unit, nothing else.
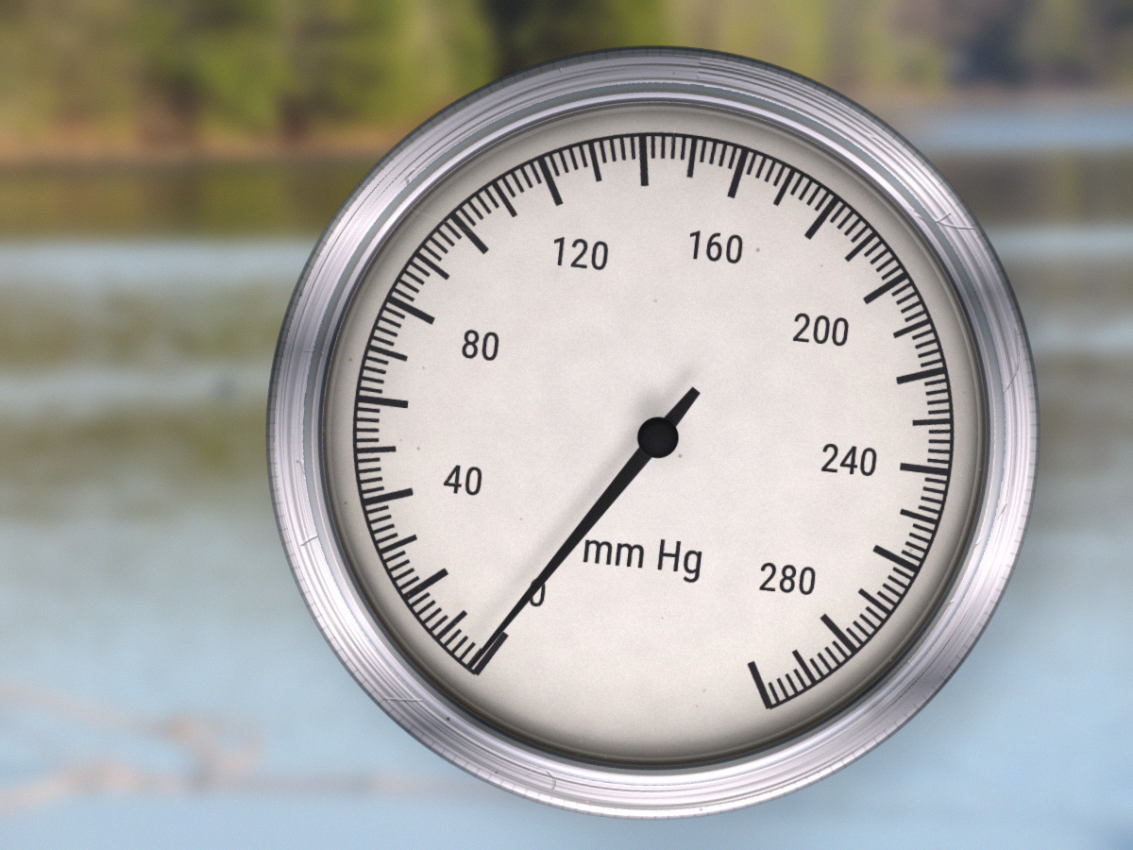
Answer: **2** mmHg
